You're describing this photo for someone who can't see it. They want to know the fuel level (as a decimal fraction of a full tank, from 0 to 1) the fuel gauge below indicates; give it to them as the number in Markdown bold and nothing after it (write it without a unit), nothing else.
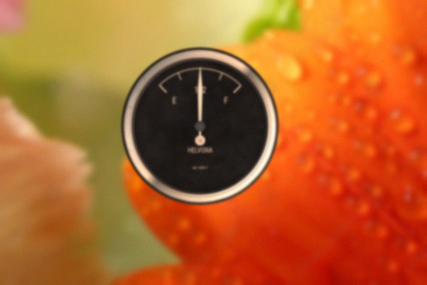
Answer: **0.5**
